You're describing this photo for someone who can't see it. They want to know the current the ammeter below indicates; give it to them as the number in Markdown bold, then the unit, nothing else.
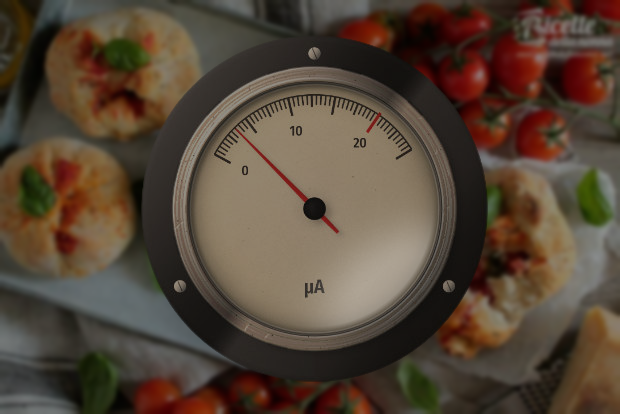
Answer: **3.5** µA
